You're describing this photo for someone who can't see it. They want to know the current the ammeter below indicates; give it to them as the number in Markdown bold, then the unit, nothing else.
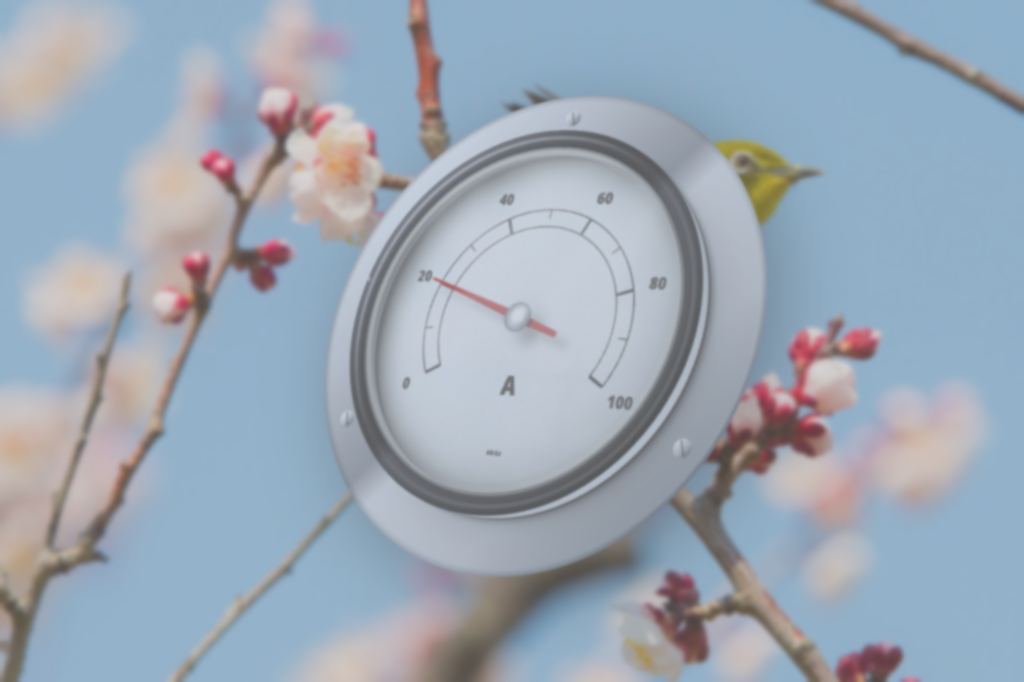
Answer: **20** A
